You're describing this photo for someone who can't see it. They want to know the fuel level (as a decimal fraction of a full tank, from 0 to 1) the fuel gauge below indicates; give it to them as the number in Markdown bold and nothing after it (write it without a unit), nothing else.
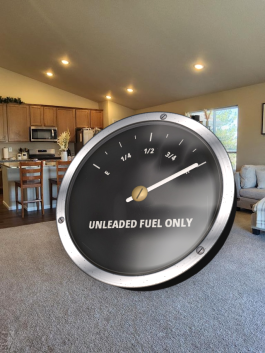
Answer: **1**
